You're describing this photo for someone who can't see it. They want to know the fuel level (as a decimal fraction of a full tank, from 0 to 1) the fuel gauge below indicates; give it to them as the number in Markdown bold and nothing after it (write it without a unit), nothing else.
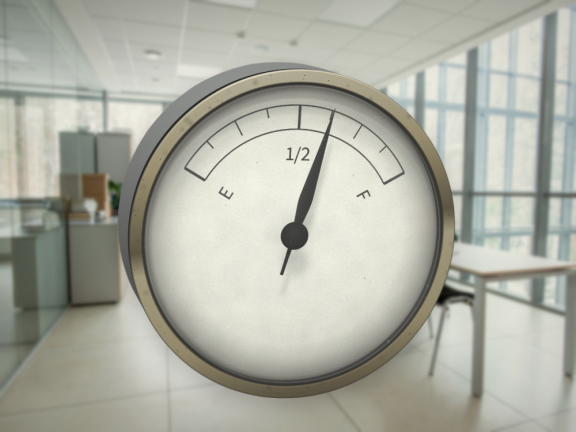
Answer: **0.625**
